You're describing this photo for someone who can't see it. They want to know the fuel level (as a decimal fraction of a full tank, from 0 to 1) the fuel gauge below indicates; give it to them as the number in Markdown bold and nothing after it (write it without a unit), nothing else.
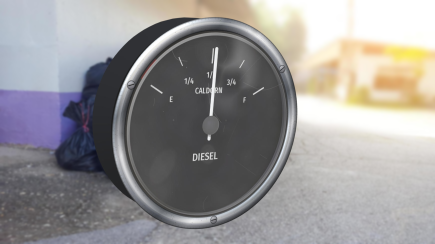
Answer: **0.5**
